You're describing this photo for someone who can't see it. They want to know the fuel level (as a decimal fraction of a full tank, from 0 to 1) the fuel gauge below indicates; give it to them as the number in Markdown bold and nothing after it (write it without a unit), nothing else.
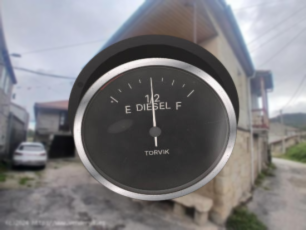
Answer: **0.5**
